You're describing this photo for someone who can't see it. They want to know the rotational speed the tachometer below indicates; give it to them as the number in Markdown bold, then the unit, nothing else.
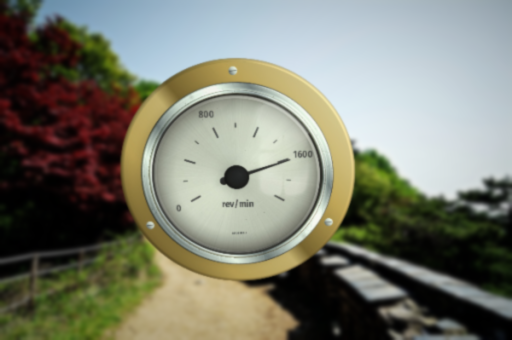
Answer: **1600** rpm
